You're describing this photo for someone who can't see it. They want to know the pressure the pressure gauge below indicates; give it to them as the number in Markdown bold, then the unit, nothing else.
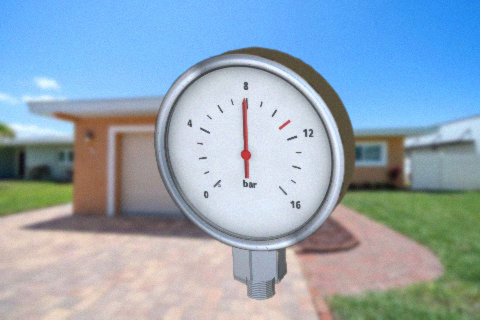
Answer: **8** bar
